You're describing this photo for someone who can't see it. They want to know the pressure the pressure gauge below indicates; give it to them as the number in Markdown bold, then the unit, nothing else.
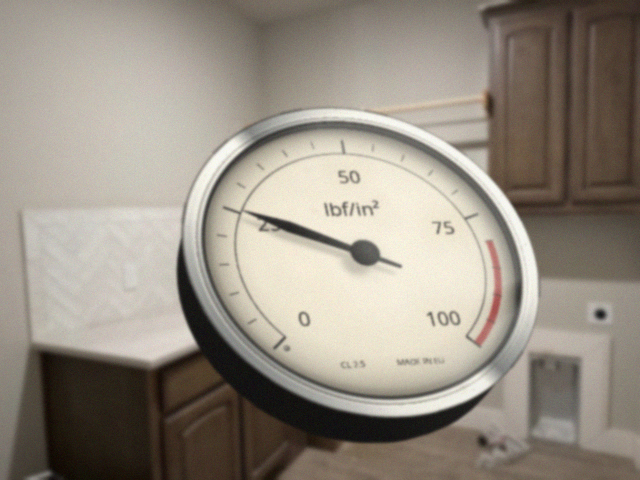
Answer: **25** psi
